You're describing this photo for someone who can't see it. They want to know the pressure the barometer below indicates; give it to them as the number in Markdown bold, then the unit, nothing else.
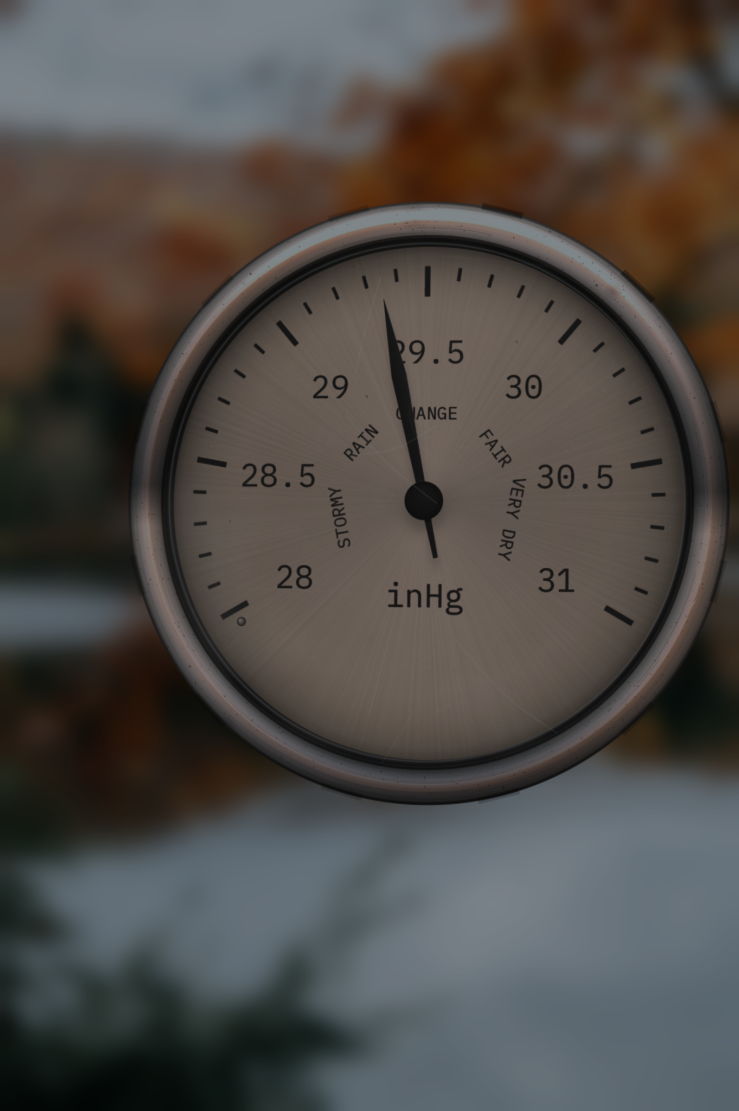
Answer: **29.35** inHg
